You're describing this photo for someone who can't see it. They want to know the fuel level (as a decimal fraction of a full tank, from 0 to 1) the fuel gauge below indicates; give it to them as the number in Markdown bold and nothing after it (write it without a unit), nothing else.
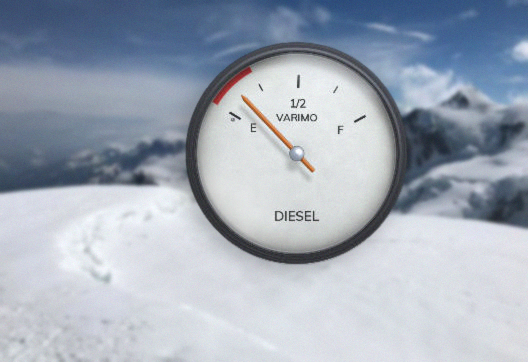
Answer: **0.125**
